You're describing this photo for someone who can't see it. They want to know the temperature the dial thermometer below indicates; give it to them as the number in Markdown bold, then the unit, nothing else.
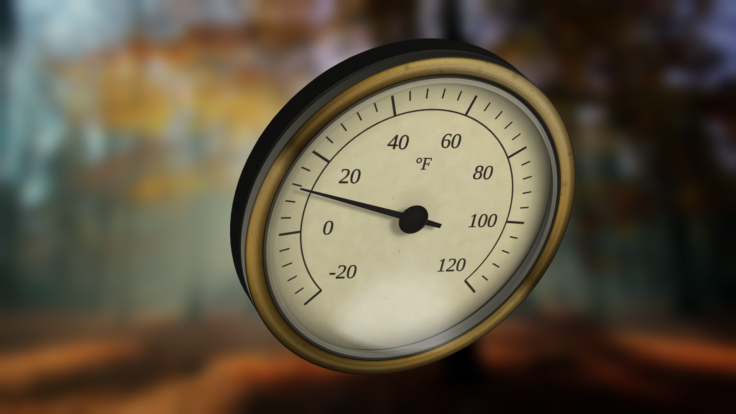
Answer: **12** °F
